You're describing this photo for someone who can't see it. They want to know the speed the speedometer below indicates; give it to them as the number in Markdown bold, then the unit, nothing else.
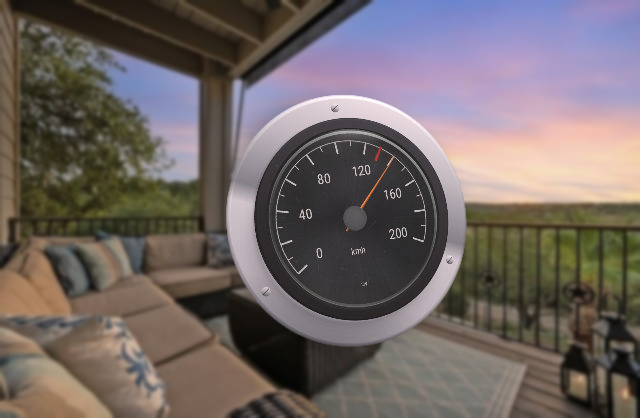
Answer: **140** km/h
